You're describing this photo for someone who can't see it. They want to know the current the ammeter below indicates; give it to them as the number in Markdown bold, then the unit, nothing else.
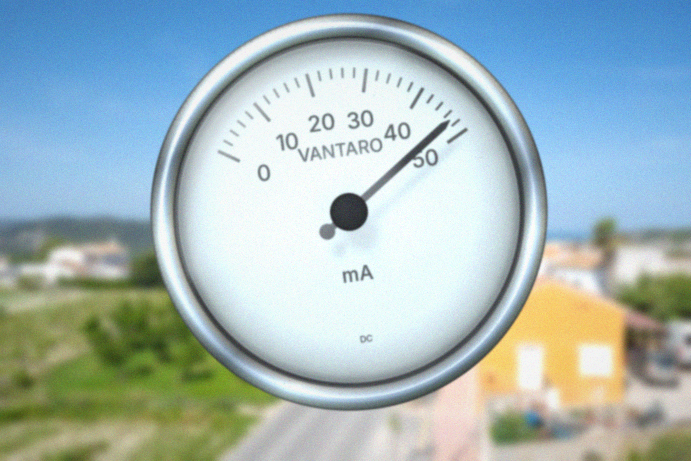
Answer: **47** mA
